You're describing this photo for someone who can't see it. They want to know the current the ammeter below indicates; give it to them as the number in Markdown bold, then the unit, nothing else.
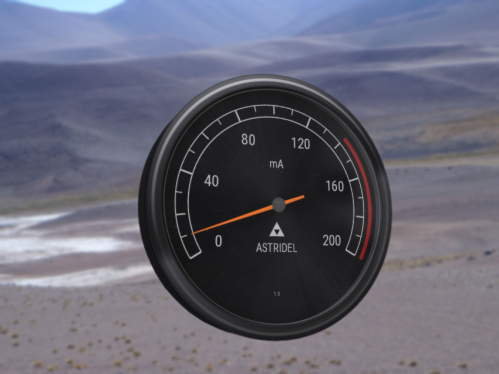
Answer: **10** mA
